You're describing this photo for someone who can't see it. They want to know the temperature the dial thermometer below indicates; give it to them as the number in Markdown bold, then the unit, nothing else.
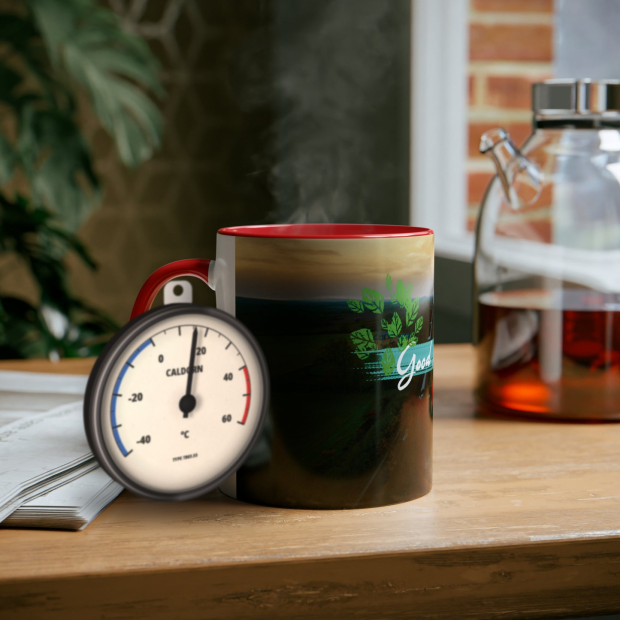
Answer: **15** °C
